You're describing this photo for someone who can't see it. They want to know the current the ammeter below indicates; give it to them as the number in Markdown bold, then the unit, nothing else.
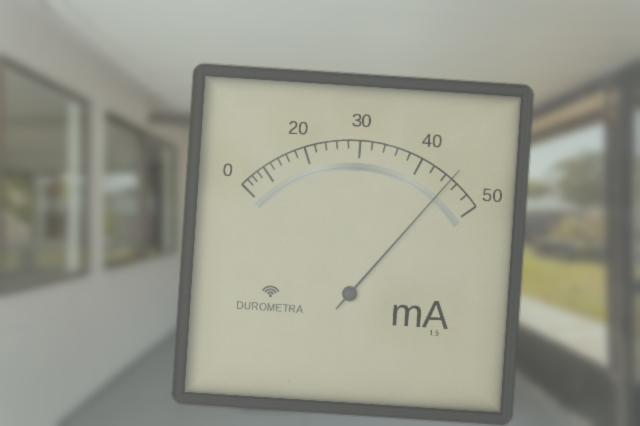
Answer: **45** mA
